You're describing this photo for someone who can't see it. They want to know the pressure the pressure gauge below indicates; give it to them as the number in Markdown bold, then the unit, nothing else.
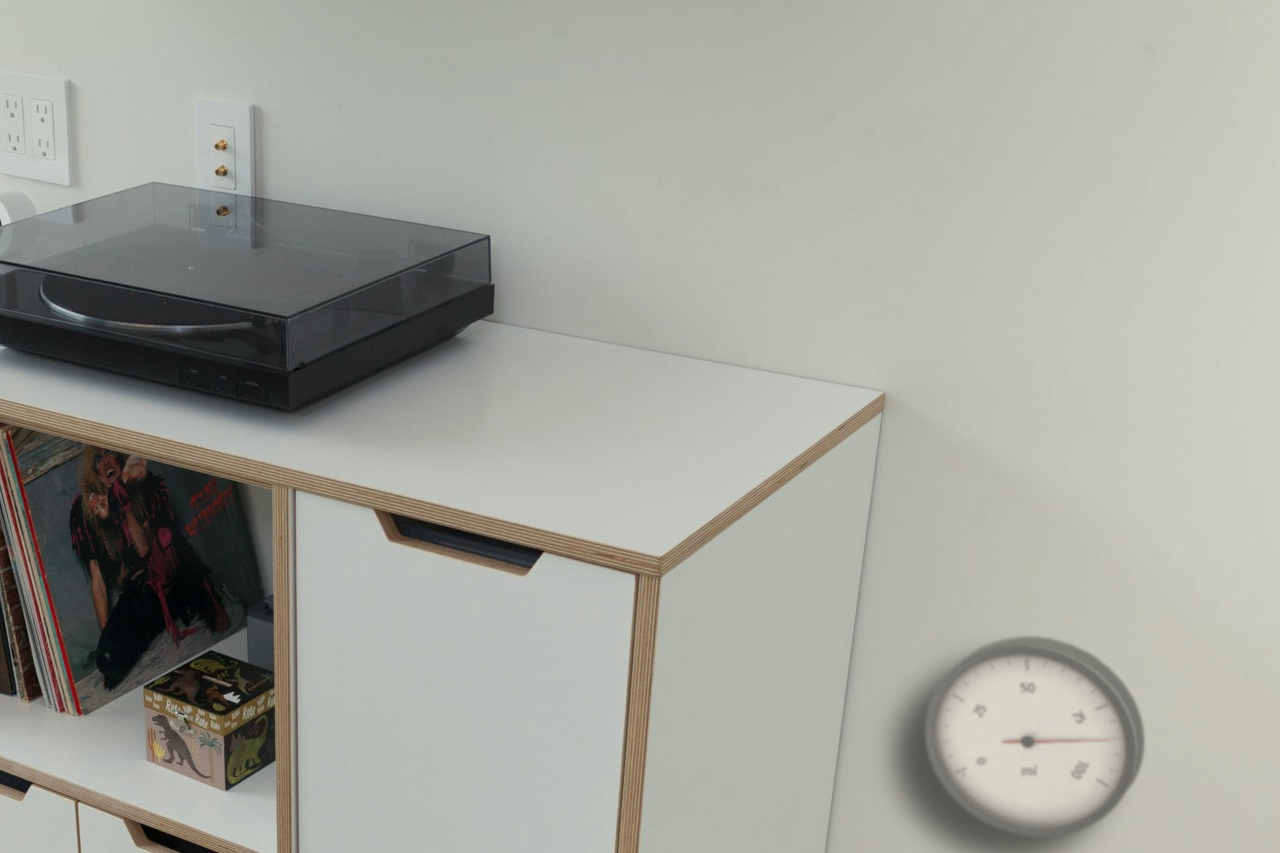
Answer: **85** psi
